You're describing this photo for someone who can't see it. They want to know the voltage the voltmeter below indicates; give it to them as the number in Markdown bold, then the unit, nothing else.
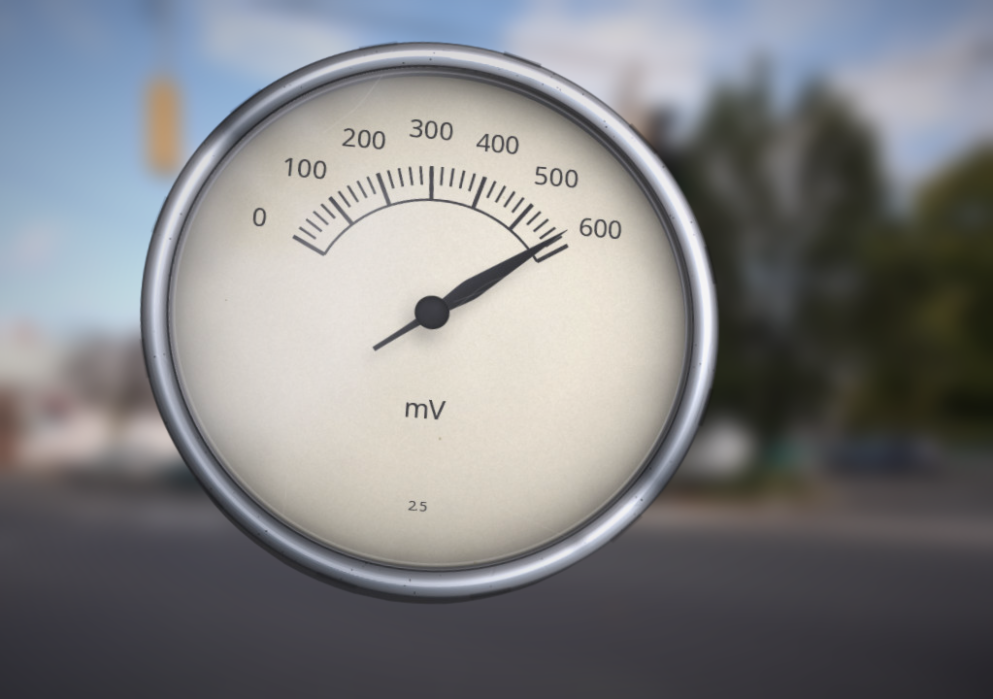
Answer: **580** mV
